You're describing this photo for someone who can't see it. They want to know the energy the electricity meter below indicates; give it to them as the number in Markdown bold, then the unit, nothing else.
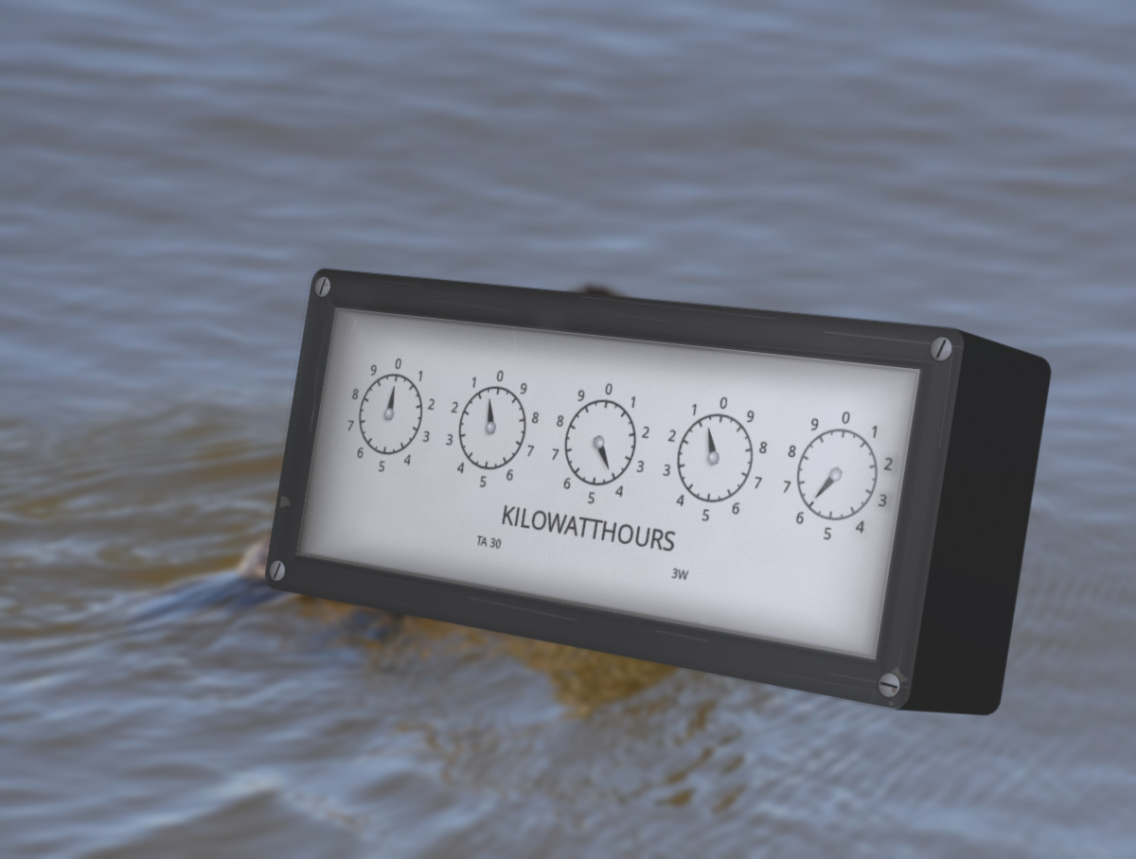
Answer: **406** kWh
